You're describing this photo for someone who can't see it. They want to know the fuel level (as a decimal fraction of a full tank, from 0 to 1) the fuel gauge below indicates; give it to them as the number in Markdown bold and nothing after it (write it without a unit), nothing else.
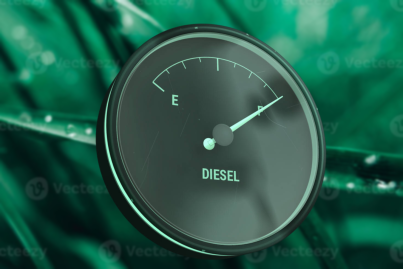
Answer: **1**
